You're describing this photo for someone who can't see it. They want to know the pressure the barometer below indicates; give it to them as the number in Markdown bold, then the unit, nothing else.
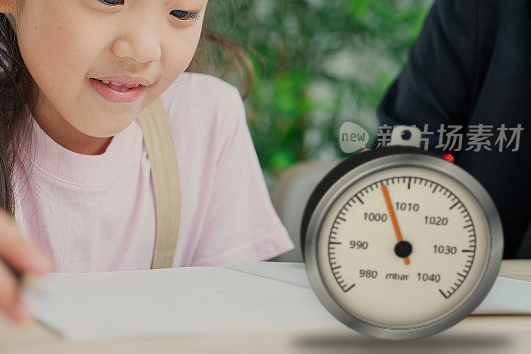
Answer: **1005** mbar
